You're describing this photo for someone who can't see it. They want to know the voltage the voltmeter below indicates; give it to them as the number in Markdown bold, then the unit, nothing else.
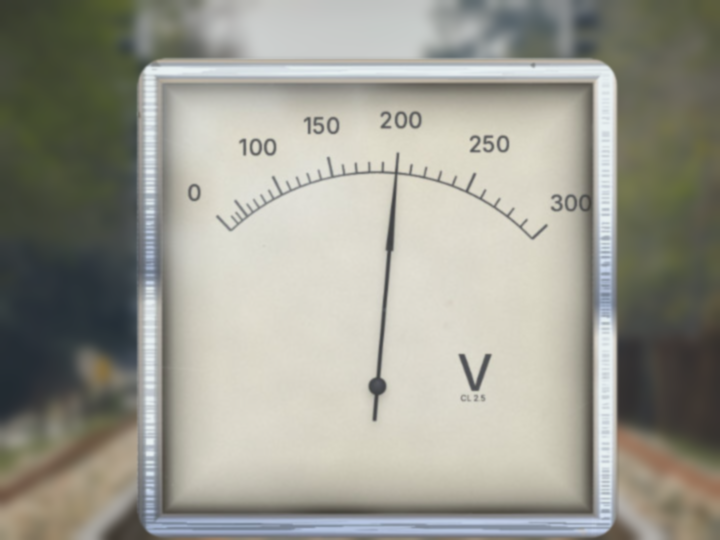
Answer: **200** V
